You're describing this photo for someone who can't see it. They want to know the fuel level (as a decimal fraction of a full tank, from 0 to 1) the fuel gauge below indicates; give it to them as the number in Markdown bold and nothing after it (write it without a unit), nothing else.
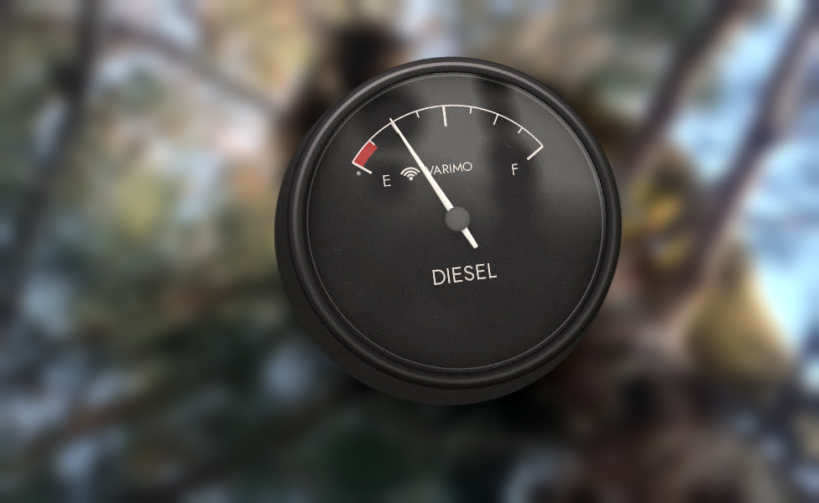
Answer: **0.25**
